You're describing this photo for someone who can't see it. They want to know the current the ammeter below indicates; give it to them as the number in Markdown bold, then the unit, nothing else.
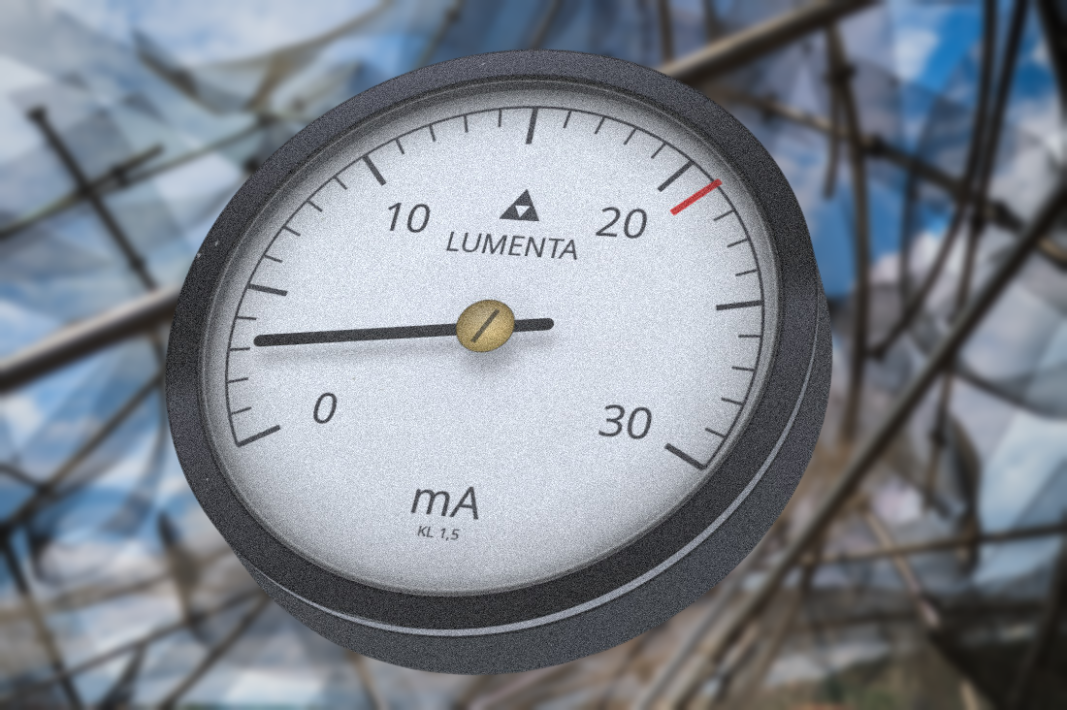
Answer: **3** mA
